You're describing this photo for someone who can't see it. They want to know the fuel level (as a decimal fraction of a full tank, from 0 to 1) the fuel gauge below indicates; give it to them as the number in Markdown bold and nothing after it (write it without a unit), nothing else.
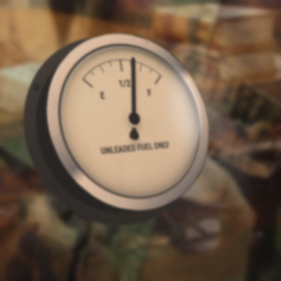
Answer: **0.625**
